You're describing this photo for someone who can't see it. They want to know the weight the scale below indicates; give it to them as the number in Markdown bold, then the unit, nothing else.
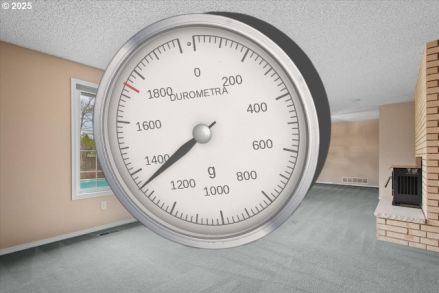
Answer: **1340** g
